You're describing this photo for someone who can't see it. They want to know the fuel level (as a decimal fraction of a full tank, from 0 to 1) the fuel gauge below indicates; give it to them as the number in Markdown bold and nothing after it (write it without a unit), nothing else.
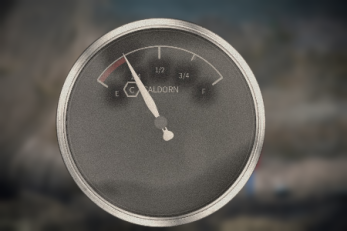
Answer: **0.25**
